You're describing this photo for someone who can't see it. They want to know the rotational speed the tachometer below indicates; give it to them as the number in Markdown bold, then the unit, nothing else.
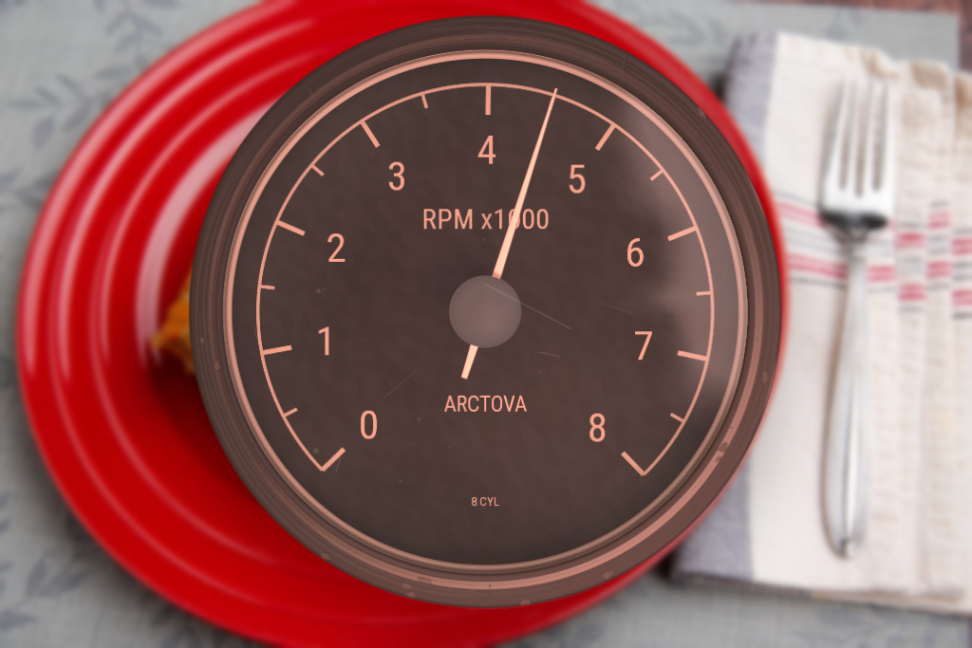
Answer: **4500** rpm
